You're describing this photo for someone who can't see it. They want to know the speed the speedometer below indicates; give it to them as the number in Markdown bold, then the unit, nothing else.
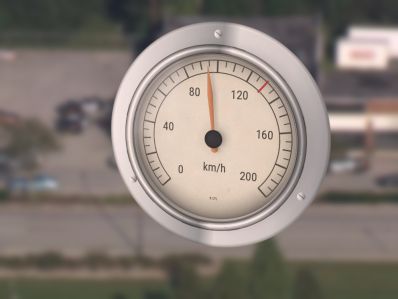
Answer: **95** km/h
